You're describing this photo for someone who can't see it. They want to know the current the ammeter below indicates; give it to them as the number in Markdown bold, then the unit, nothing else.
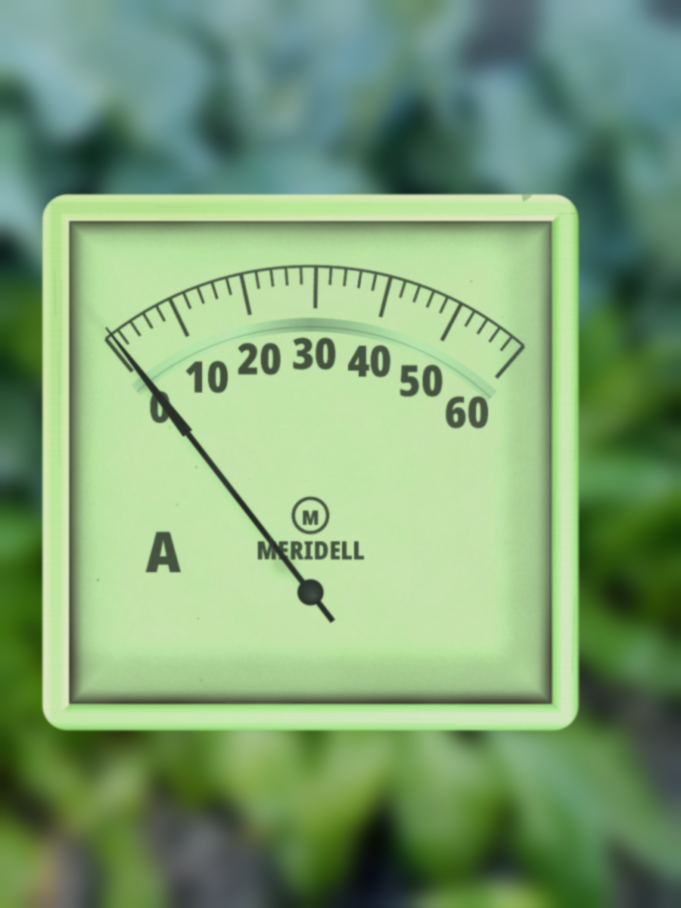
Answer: **1** A
